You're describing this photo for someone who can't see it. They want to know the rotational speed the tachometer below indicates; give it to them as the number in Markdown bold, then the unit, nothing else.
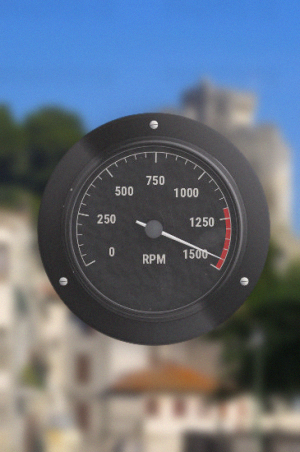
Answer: **1450** rpm
